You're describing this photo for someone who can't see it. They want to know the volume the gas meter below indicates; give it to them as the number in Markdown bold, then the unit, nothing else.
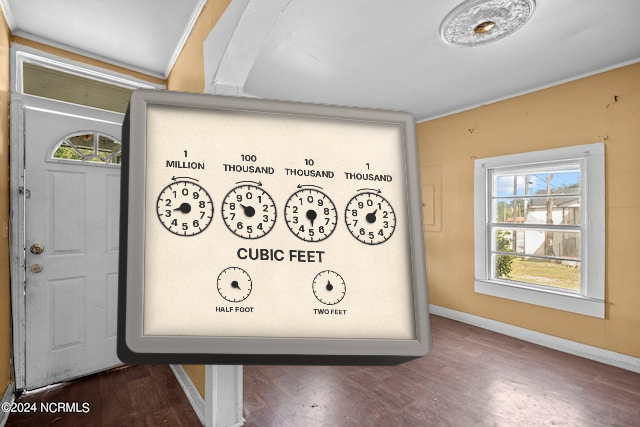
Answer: **285100** ft³
